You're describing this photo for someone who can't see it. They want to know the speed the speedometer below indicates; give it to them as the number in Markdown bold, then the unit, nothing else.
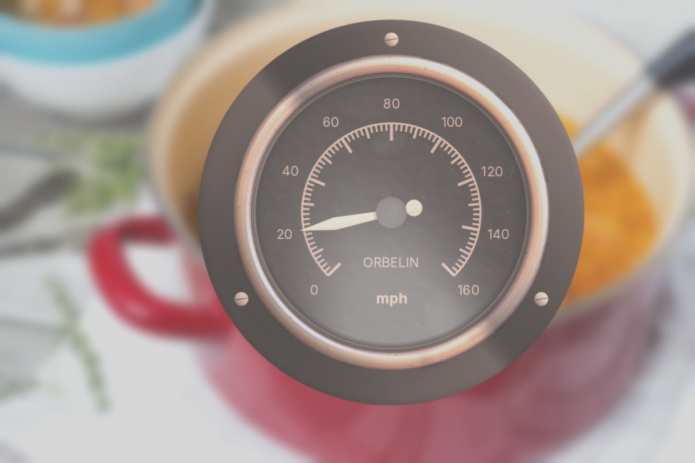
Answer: **20** mph
